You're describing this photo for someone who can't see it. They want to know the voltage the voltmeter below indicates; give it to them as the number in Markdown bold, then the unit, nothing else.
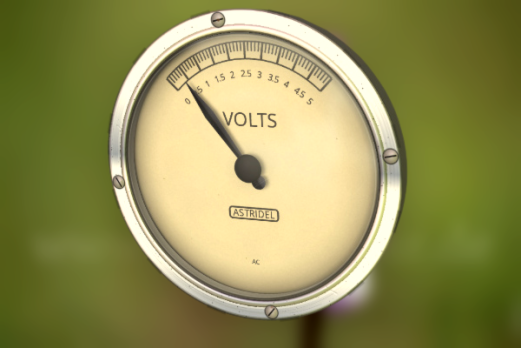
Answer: **0.5** V
